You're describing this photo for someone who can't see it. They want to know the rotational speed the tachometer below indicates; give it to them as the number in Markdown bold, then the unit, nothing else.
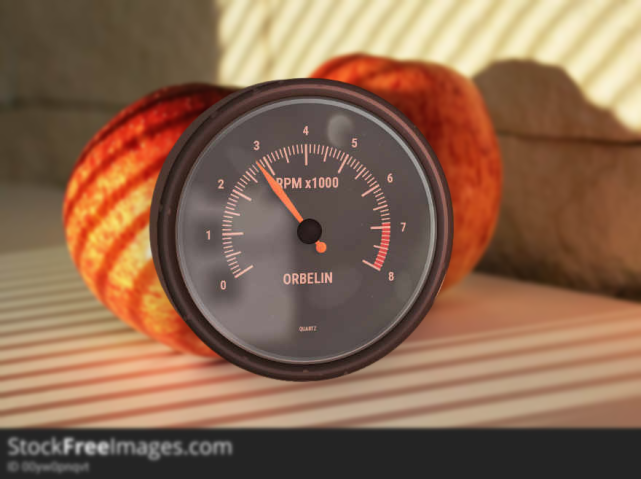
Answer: **2800** rpm
